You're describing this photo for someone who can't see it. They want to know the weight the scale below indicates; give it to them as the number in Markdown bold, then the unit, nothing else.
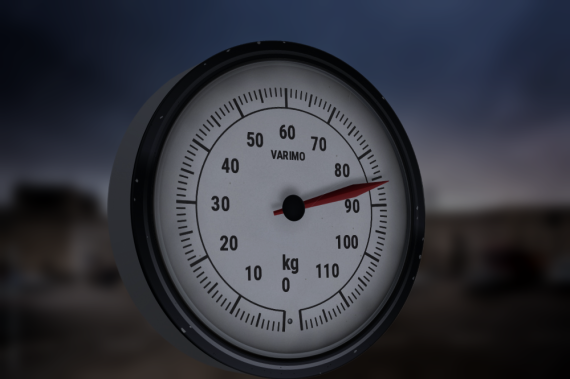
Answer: **86** kg
